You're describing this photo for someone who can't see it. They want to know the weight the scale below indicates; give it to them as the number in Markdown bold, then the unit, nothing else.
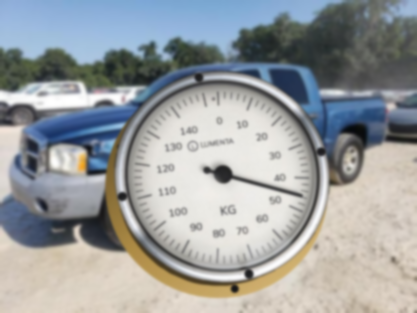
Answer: **46** kg
